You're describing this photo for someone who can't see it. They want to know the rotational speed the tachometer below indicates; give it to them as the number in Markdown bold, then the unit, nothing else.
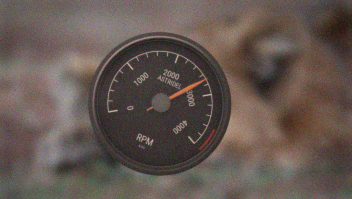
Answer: **2700** rpm
